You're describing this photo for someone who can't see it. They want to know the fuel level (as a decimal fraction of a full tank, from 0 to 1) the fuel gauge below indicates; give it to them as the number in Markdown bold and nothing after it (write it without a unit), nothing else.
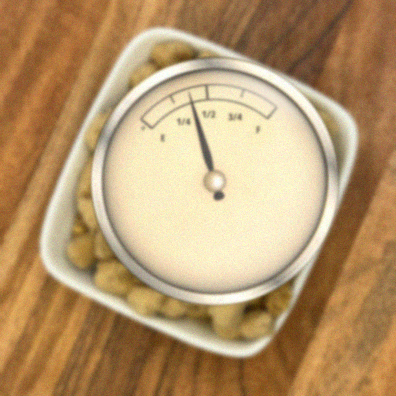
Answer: **0.375**
